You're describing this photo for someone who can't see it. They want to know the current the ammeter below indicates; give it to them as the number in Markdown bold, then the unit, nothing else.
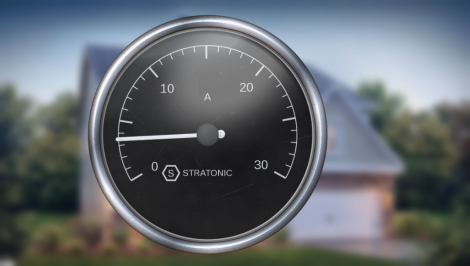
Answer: **3.5** A
